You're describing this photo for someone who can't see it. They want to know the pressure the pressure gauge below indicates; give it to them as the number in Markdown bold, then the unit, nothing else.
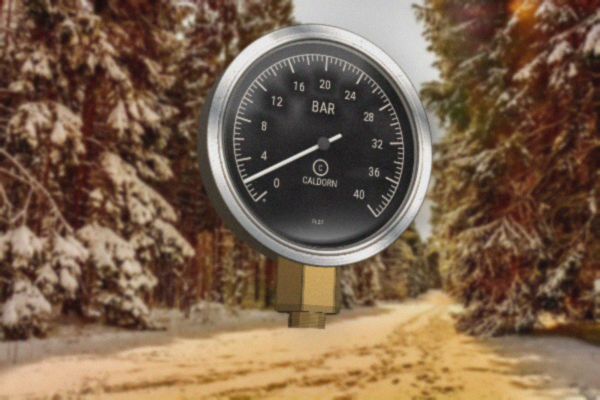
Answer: **2** bar
